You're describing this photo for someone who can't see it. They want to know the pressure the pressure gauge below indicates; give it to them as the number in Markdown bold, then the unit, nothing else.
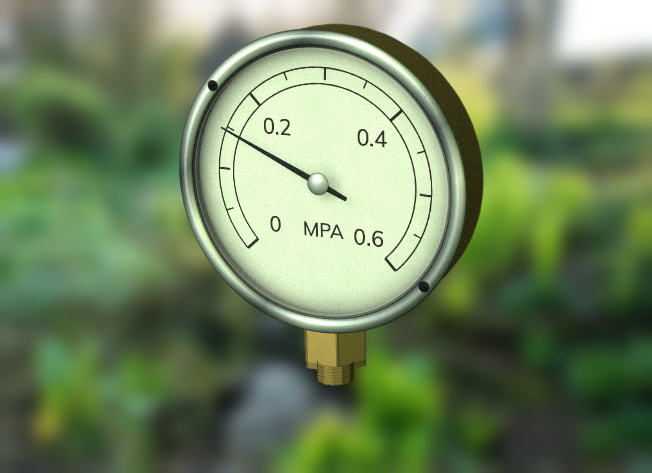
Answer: **0.15** MPa
